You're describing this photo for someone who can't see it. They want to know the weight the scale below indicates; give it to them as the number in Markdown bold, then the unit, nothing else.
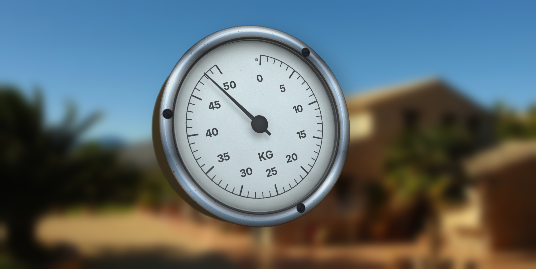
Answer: **48** kg
